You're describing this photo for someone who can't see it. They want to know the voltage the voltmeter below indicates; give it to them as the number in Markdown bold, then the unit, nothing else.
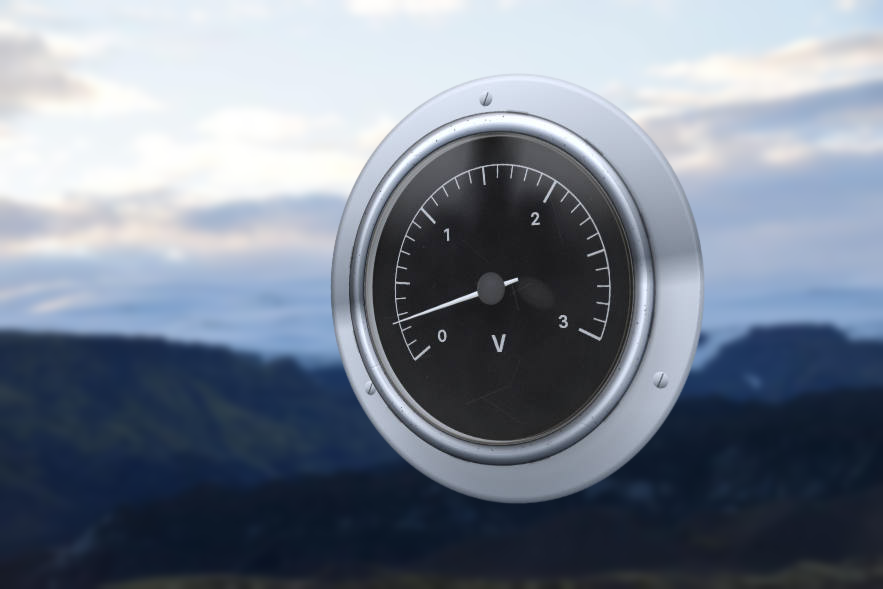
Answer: **0.25** V
